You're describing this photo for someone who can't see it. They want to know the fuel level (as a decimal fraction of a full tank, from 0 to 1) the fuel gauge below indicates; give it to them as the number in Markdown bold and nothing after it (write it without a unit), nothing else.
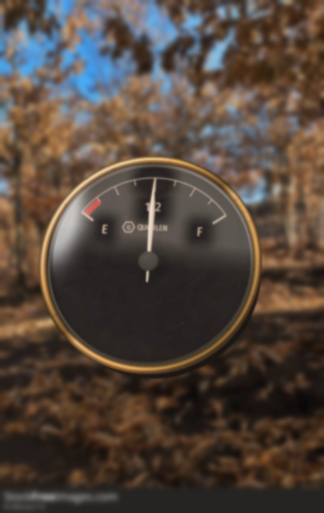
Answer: **0.5**
